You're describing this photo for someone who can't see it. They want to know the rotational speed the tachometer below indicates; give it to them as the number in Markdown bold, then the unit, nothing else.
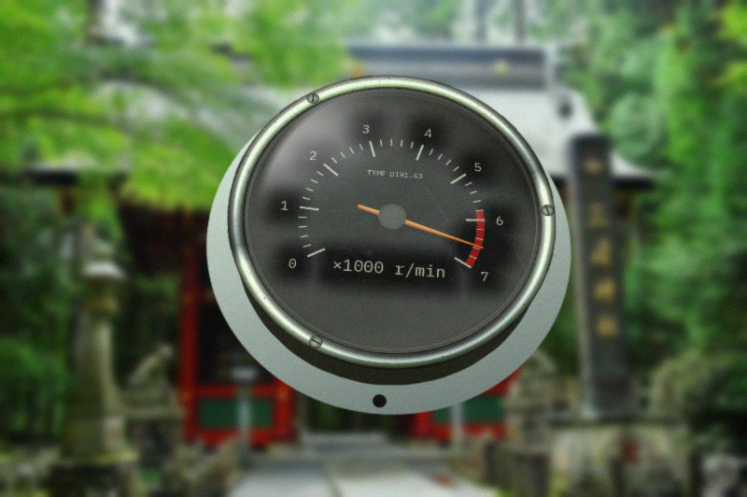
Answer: **6600** rpm
